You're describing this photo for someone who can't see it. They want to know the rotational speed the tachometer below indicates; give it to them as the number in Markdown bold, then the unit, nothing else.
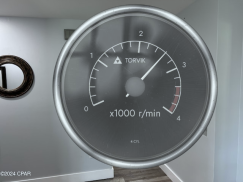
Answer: **2600** rpm
